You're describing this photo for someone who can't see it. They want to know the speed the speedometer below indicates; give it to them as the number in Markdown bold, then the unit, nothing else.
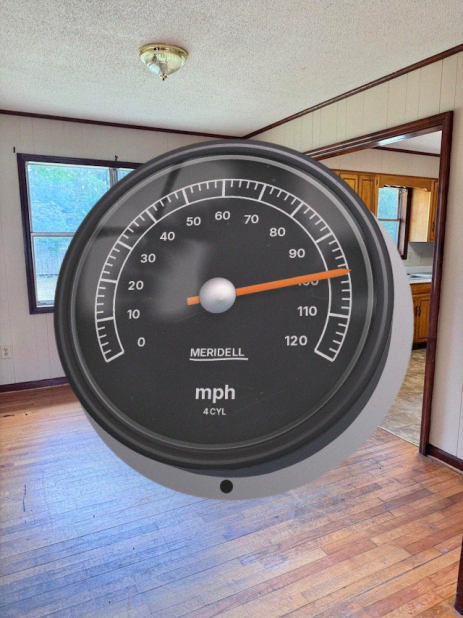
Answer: **100** mph
